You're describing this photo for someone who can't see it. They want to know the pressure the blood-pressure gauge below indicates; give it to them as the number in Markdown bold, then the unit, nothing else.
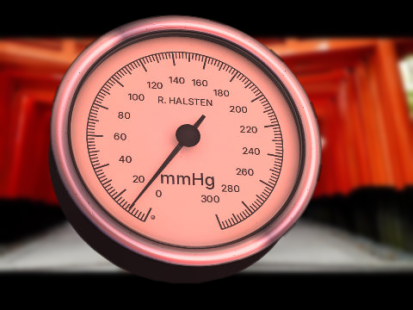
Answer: **10** mmHg
